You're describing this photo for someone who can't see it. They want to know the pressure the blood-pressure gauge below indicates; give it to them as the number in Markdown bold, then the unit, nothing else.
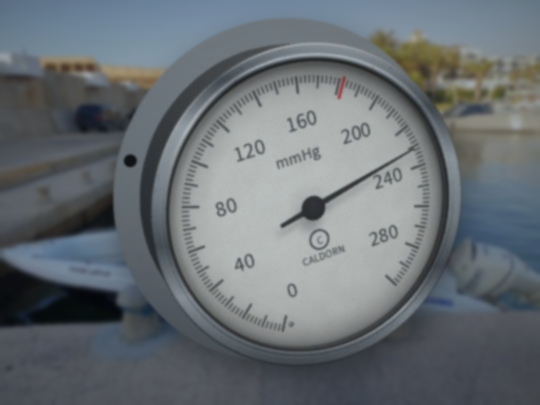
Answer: **230** mmHg
